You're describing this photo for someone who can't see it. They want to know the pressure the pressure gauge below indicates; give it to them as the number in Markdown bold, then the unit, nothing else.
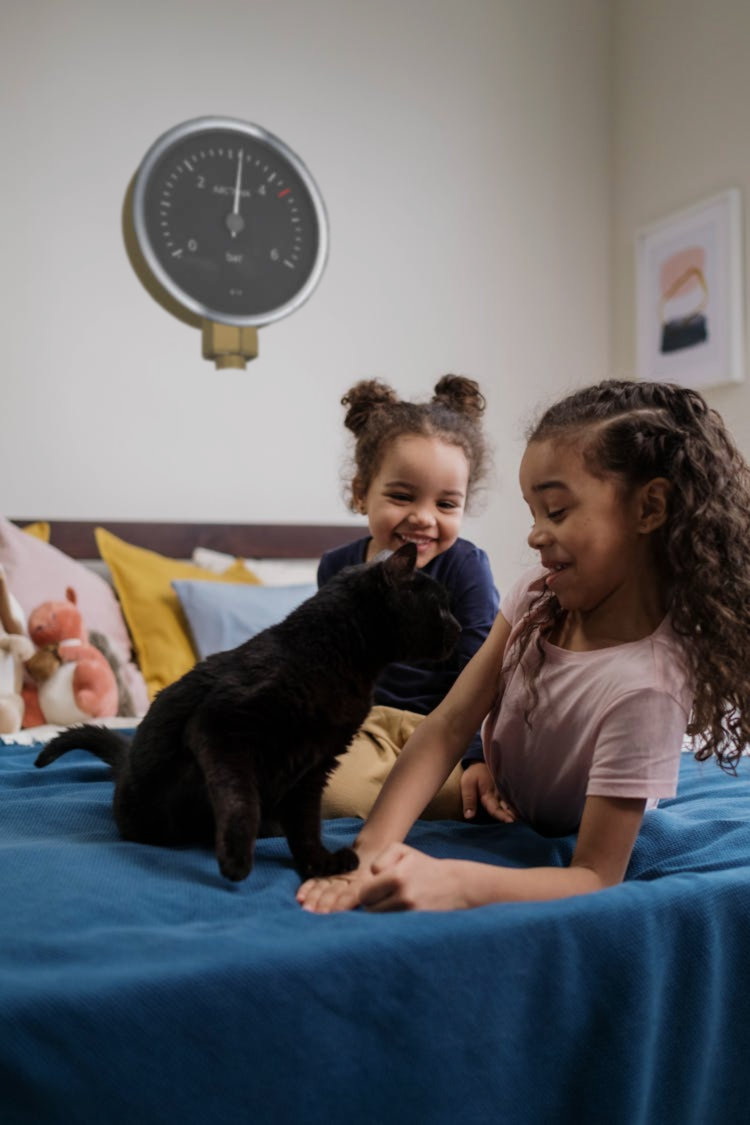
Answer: **3.2** bar
